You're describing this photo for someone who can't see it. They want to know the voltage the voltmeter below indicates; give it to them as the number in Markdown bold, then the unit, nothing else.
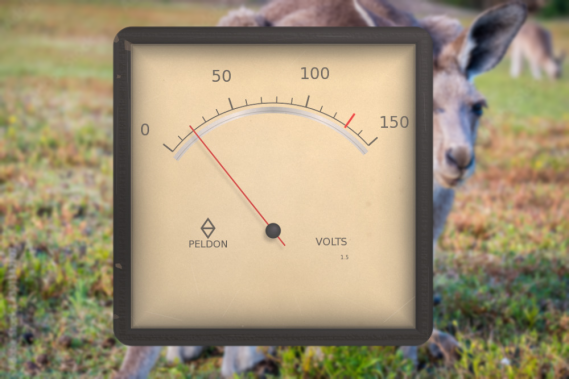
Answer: **20** V
